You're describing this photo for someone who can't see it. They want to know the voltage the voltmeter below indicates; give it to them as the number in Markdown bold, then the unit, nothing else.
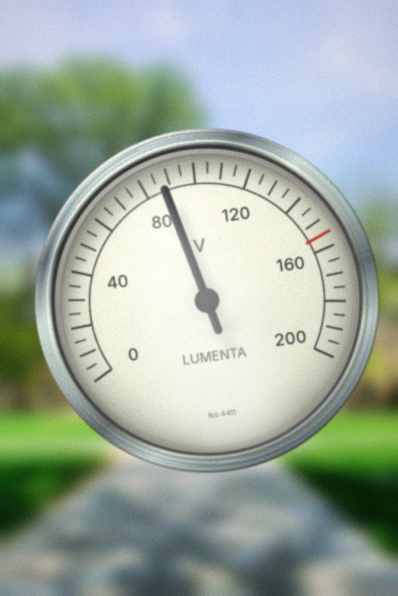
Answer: **87.5** V
